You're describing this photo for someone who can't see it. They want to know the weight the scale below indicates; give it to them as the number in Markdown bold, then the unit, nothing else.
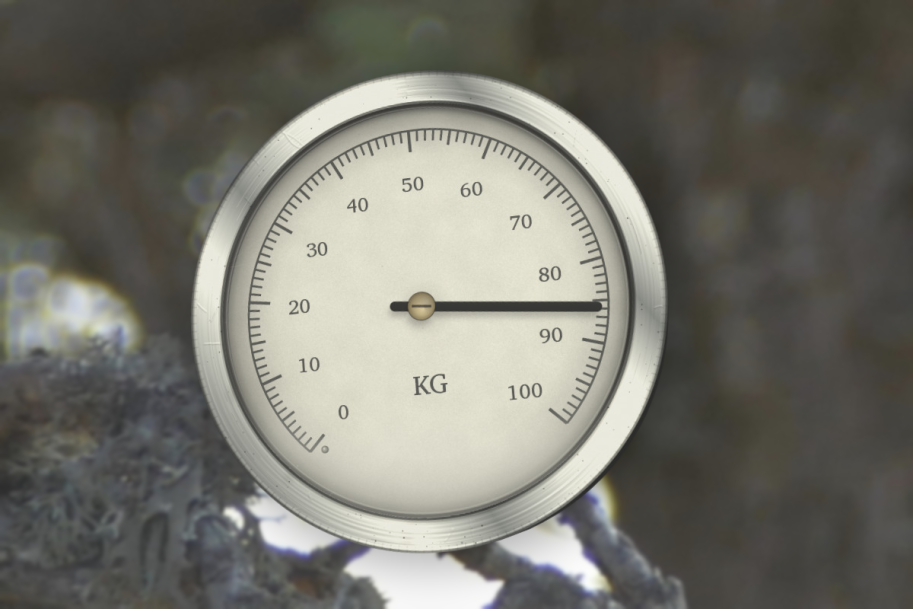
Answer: **86** kg
